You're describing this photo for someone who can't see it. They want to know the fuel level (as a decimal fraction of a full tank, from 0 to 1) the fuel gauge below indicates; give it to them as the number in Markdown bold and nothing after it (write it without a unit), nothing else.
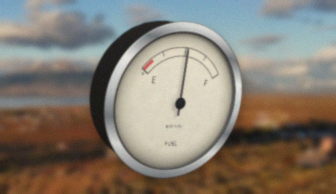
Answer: **0.5**
